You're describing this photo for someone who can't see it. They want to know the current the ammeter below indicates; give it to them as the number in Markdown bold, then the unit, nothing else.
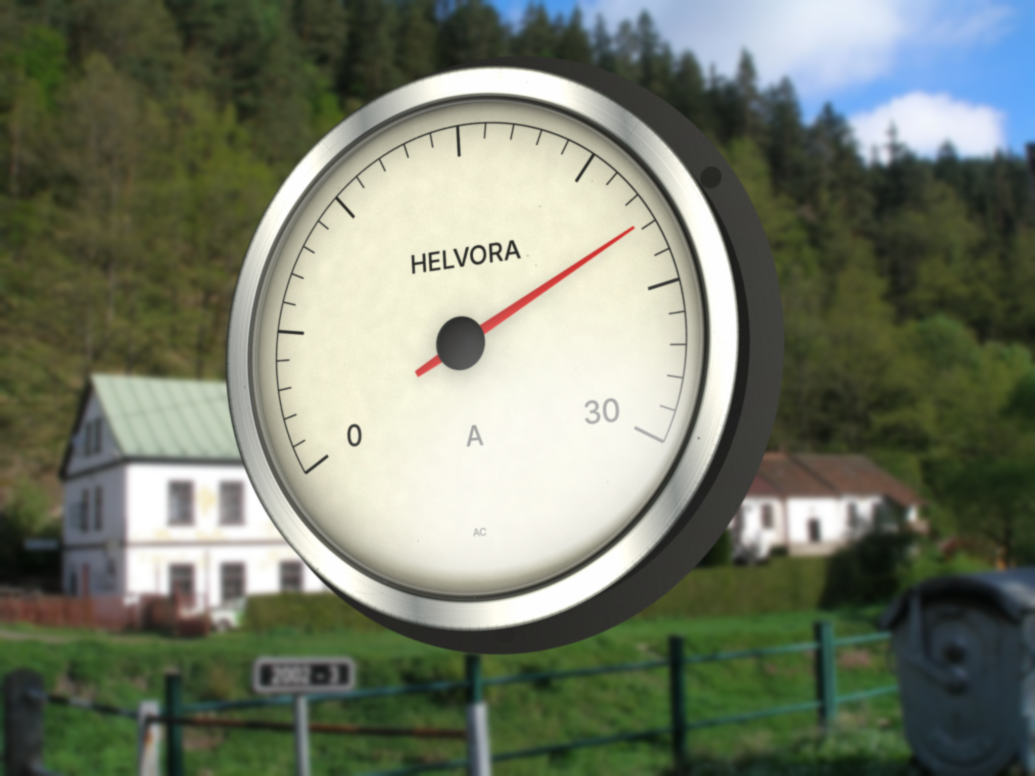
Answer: **23** A
